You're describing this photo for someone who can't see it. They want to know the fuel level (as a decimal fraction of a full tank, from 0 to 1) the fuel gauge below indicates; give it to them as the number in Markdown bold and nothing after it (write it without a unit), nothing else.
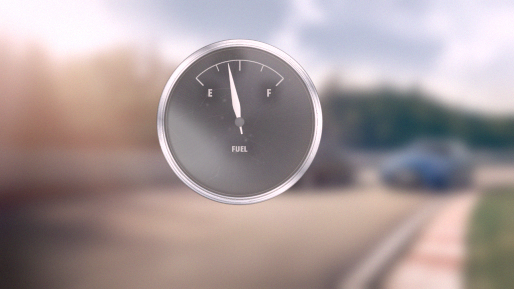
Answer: **0.375**
